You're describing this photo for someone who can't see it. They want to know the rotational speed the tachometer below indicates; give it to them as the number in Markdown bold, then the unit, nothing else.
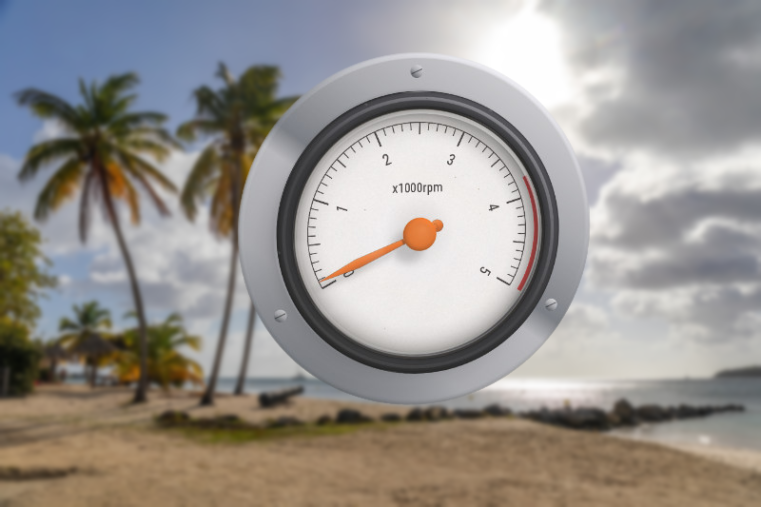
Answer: **100** rpm
